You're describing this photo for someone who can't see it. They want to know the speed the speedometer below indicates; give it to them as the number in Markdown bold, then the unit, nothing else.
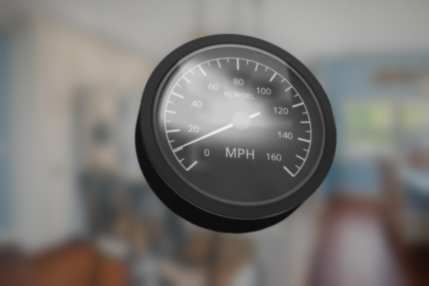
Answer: **10** mph
